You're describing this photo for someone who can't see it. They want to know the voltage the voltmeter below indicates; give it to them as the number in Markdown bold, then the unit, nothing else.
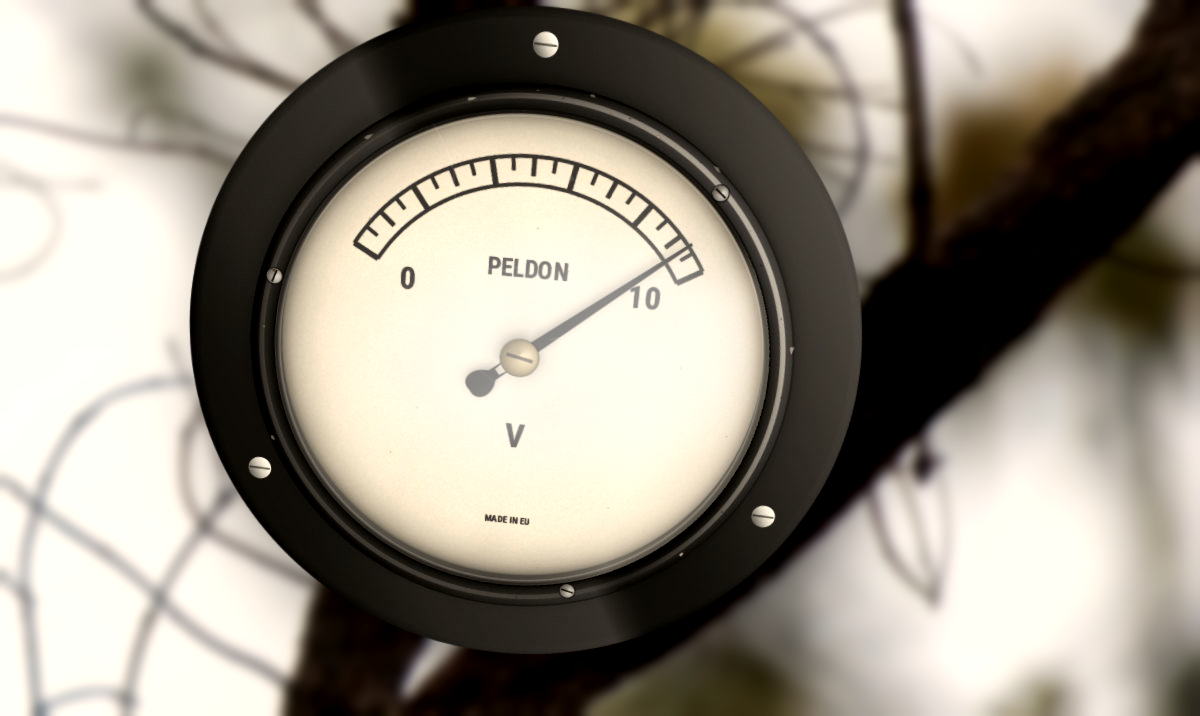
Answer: **9.25** V
